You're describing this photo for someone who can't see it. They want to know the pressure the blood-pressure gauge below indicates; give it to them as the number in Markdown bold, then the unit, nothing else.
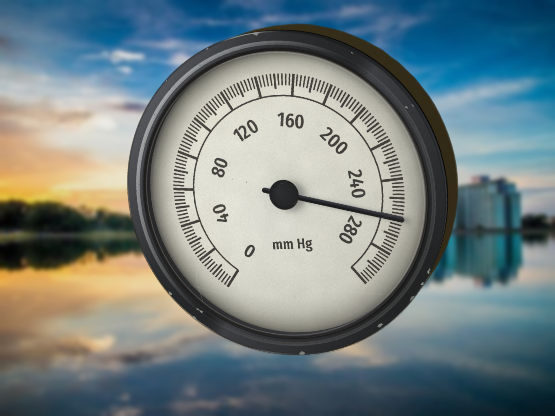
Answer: **260** mmHg
